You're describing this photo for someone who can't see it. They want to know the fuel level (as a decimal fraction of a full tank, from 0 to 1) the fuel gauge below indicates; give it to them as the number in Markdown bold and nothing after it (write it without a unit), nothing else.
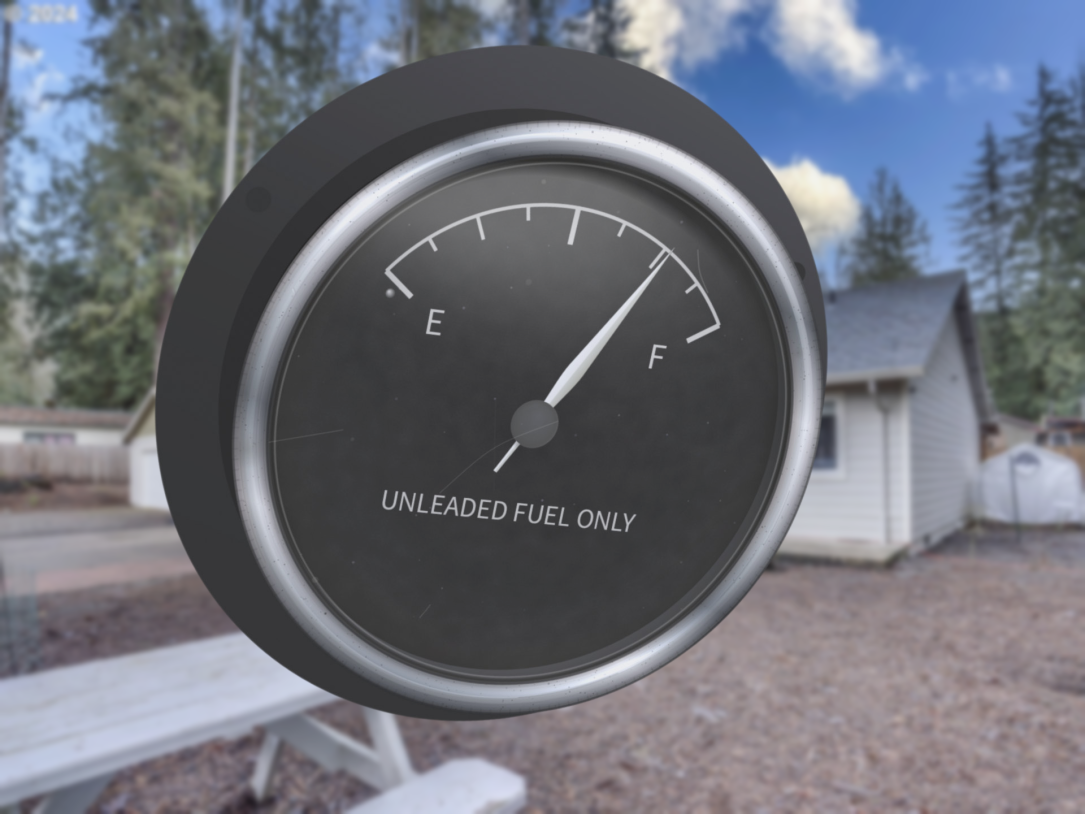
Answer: **0.75**
